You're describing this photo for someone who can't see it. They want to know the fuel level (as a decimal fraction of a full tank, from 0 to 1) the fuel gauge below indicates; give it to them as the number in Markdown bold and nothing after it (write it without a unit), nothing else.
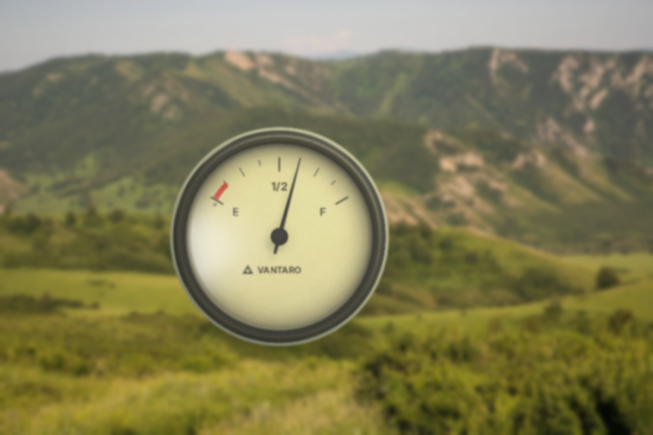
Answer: **0.625**
